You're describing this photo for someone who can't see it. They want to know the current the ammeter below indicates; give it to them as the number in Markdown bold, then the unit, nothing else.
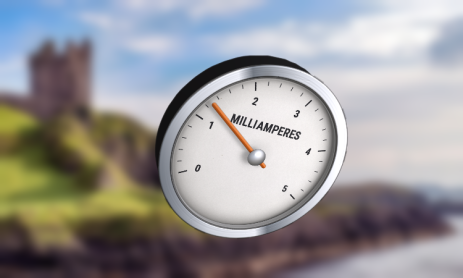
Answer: **1.3** mA
